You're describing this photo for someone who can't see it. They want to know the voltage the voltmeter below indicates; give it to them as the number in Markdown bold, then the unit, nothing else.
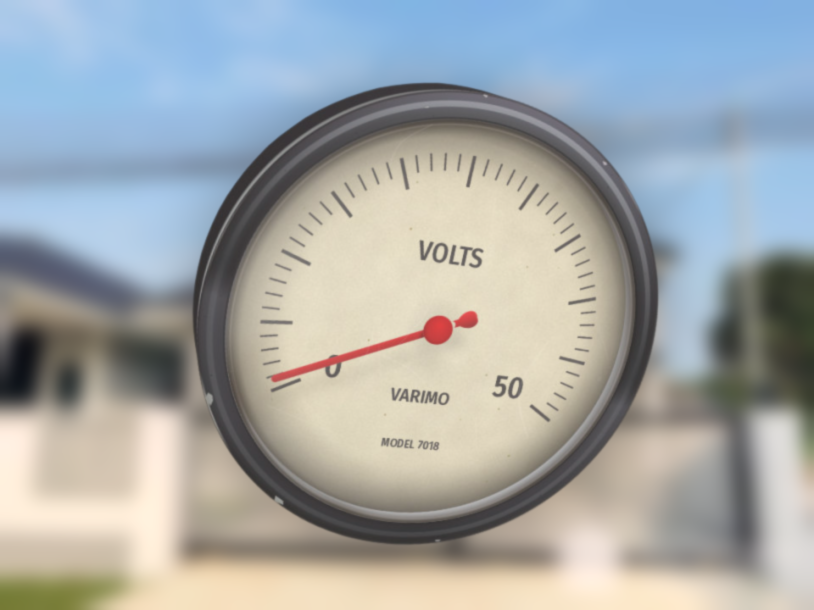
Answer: **1** V
